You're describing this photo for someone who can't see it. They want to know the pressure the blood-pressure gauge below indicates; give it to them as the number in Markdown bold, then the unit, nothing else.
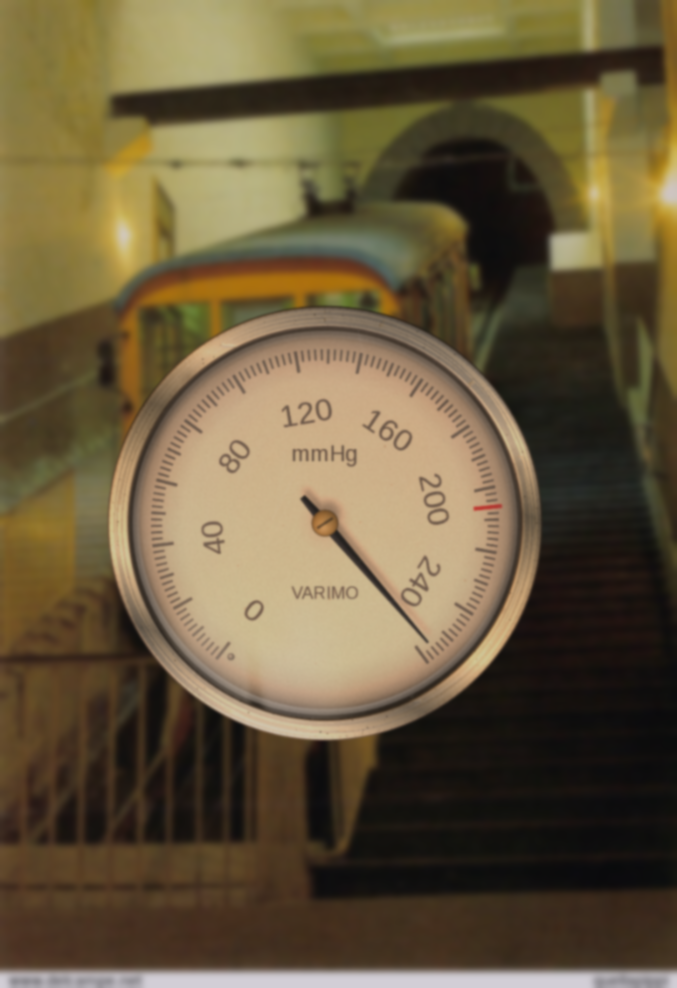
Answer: **256** mmHg
